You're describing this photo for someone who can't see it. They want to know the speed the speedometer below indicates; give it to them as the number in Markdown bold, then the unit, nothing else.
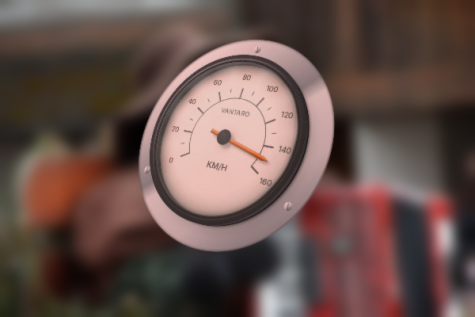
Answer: **150** km/h
